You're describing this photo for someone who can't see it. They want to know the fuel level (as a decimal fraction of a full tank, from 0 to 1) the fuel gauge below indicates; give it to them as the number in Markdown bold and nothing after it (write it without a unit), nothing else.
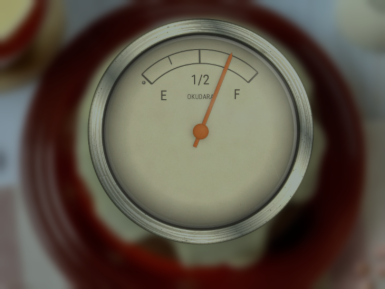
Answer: **0.75**
